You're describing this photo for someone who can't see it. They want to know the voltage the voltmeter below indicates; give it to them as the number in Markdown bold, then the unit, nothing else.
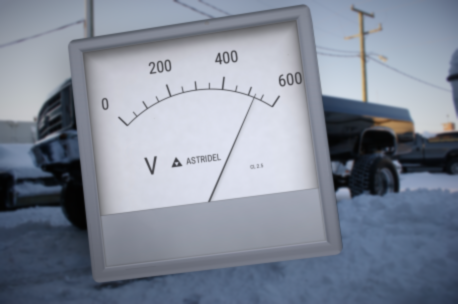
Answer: **525** V
